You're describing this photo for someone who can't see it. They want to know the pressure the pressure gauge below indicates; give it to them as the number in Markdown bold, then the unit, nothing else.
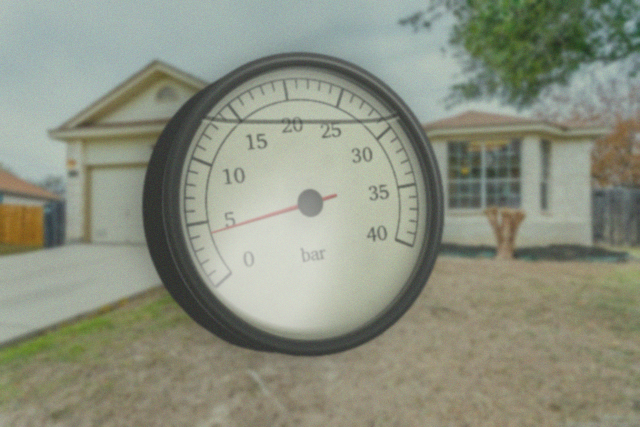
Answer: **4** bar
